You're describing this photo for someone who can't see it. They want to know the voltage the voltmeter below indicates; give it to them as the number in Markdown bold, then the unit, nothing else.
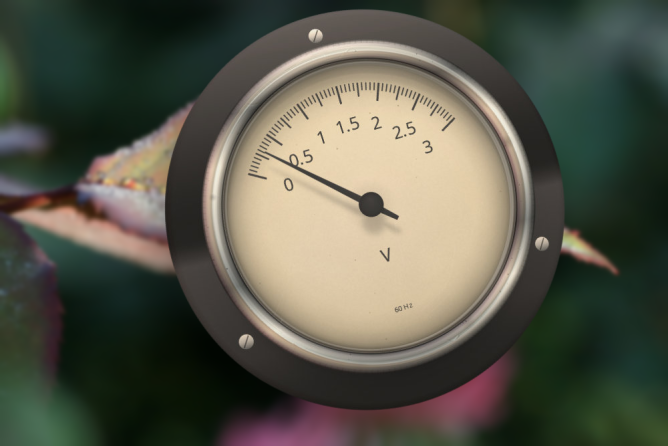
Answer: **0.3** V
